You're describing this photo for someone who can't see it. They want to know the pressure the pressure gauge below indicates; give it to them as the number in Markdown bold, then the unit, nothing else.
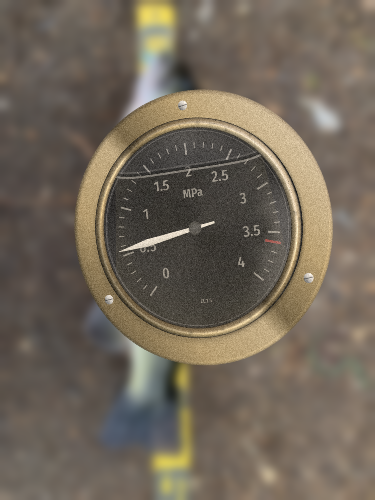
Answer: **0.55** MPa
